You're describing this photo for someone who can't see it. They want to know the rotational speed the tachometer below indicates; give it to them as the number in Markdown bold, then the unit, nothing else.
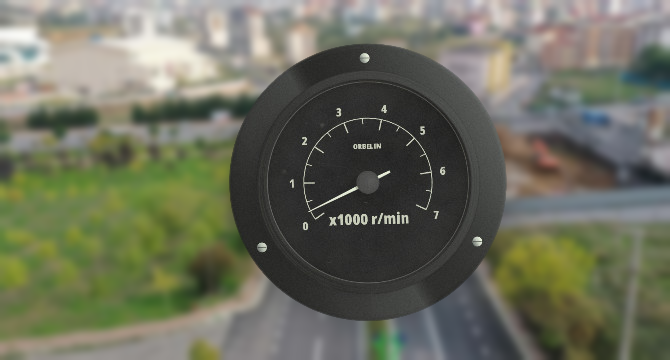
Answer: **250** rpm
